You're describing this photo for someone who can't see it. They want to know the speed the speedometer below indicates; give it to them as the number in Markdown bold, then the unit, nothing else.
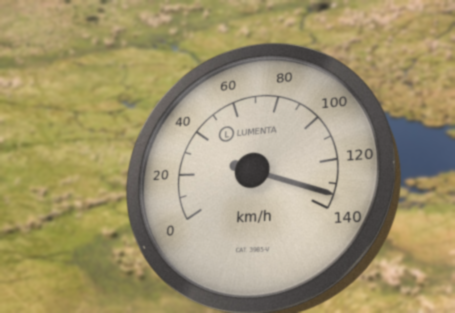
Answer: **135** km/h
